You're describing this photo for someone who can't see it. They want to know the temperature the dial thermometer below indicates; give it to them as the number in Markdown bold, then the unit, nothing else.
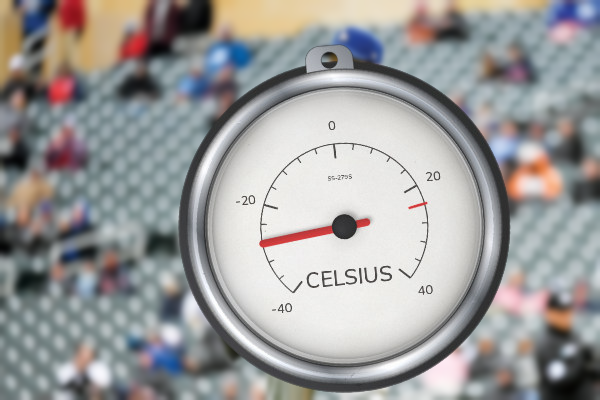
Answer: **-28** °C
